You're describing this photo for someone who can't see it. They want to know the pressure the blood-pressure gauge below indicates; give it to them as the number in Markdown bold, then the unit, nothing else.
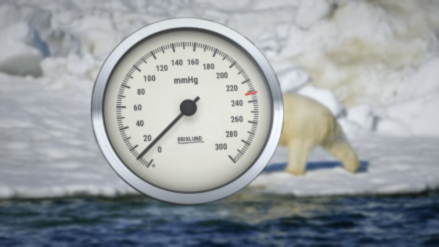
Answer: **10** mmHg
